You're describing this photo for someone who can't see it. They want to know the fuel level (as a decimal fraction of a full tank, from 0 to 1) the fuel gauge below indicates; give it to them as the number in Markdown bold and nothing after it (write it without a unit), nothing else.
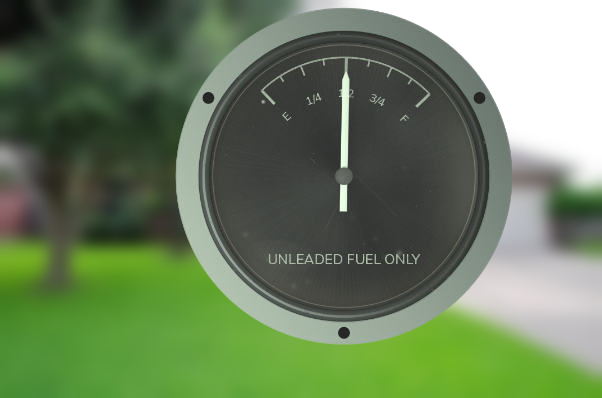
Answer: **0.5**
